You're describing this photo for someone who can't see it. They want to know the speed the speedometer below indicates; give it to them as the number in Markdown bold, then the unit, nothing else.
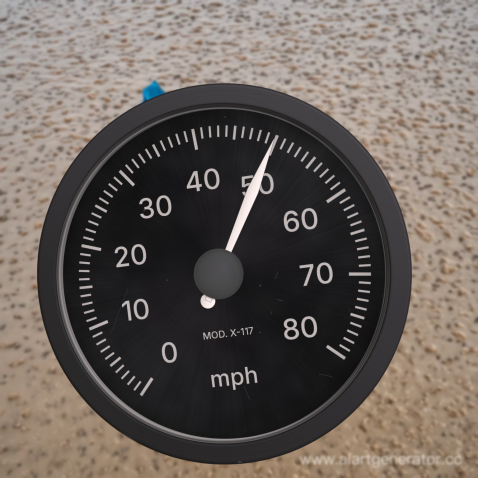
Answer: **50** mph
